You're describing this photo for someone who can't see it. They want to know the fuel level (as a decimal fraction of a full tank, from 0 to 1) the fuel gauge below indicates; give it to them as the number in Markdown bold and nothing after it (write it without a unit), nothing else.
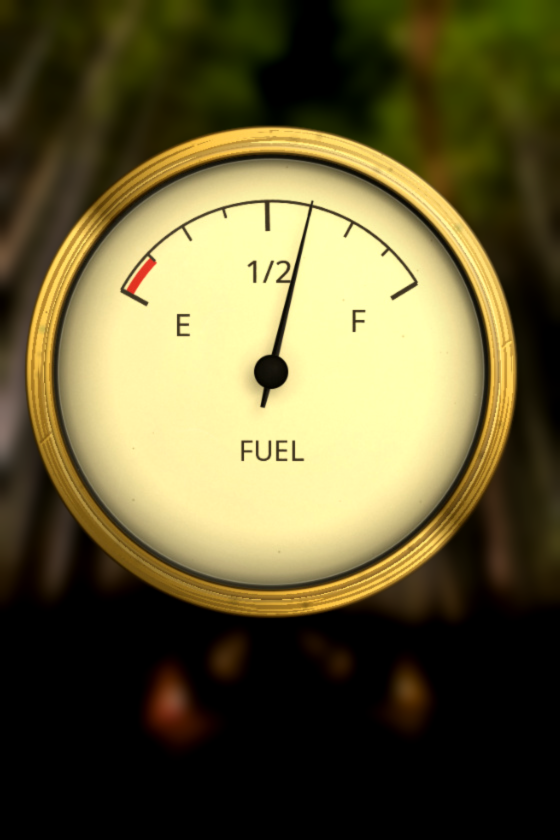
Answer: **0.625**
